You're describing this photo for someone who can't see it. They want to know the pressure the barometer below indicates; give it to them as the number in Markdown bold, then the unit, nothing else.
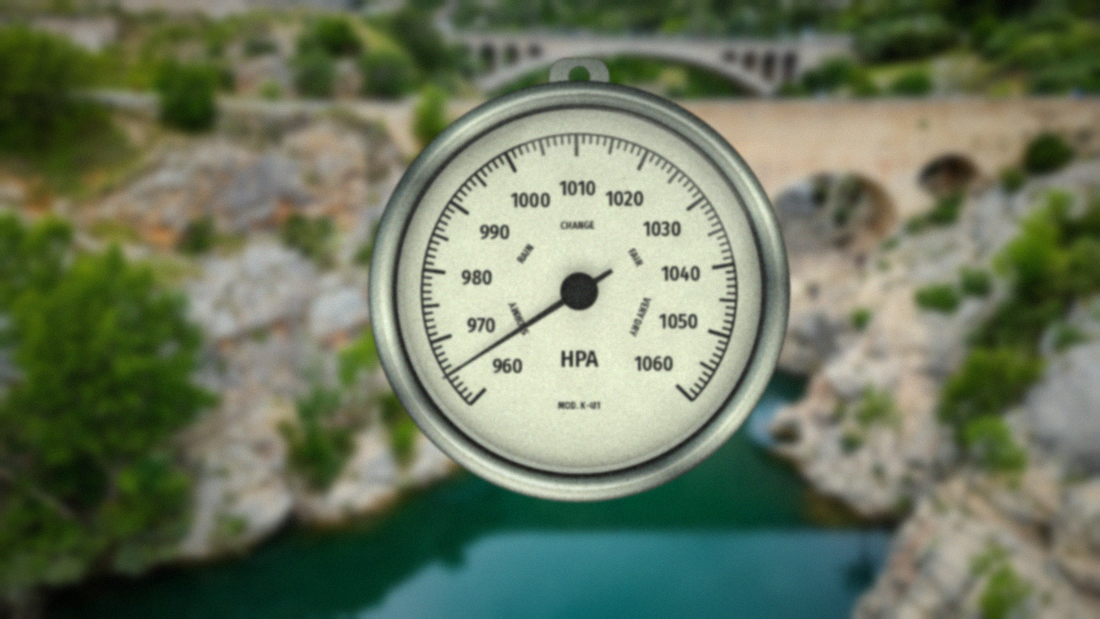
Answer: **965** hPa
